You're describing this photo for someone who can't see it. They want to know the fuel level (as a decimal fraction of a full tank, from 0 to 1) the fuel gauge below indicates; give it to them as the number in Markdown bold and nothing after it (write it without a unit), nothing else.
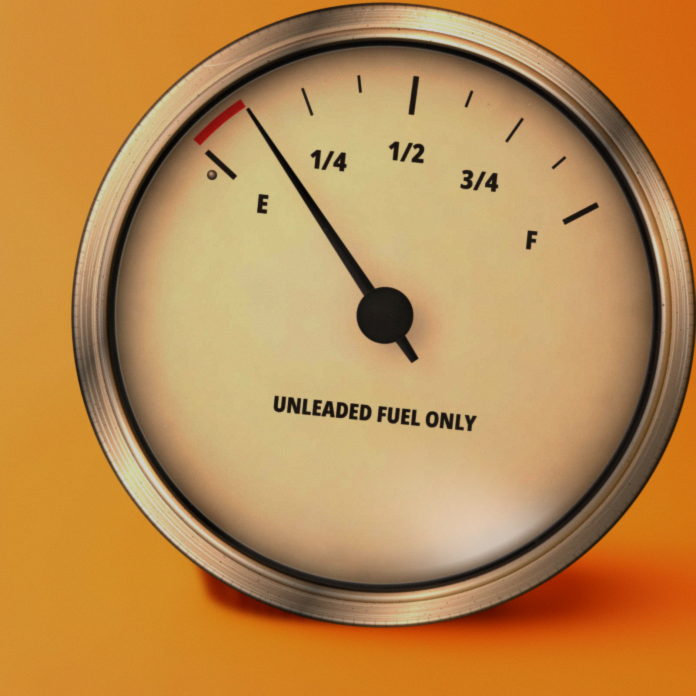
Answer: **0.125**
